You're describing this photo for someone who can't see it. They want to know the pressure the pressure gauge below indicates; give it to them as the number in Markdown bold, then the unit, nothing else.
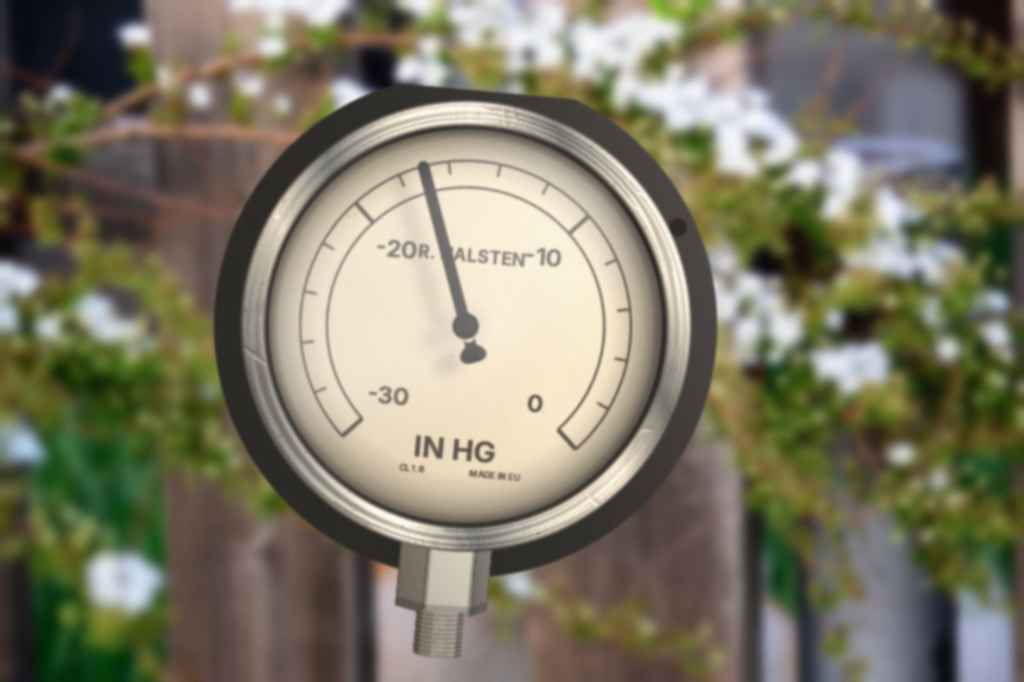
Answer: **-17** inHg
